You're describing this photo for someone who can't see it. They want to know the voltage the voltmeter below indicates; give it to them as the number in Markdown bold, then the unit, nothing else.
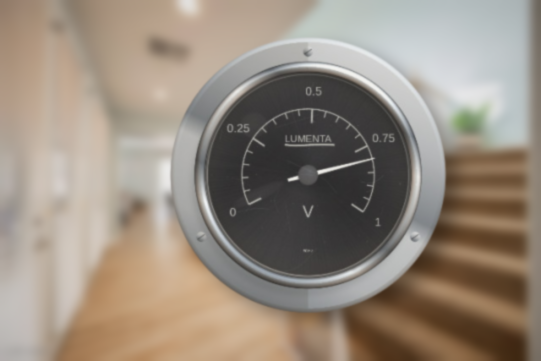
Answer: **0.8** V
